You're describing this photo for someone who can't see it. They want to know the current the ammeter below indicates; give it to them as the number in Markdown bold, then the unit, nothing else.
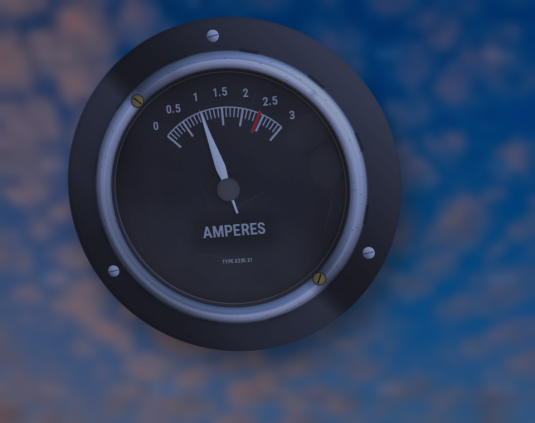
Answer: **1** A
